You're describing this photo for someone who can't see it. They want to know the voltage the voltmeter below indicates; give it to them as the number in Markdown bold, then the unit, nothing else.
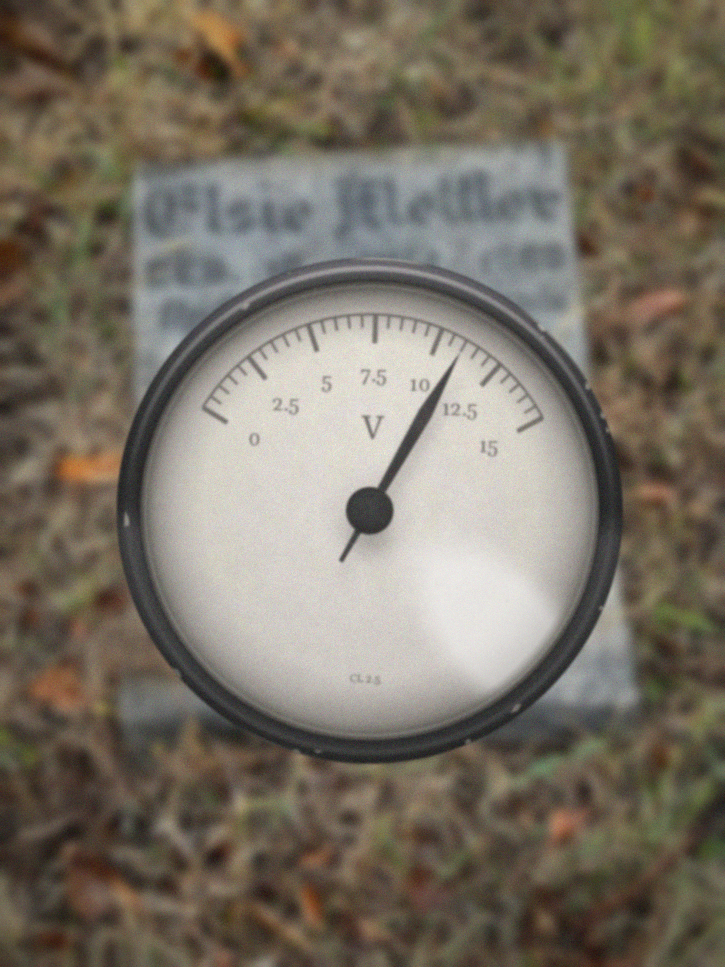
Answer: **11** V
